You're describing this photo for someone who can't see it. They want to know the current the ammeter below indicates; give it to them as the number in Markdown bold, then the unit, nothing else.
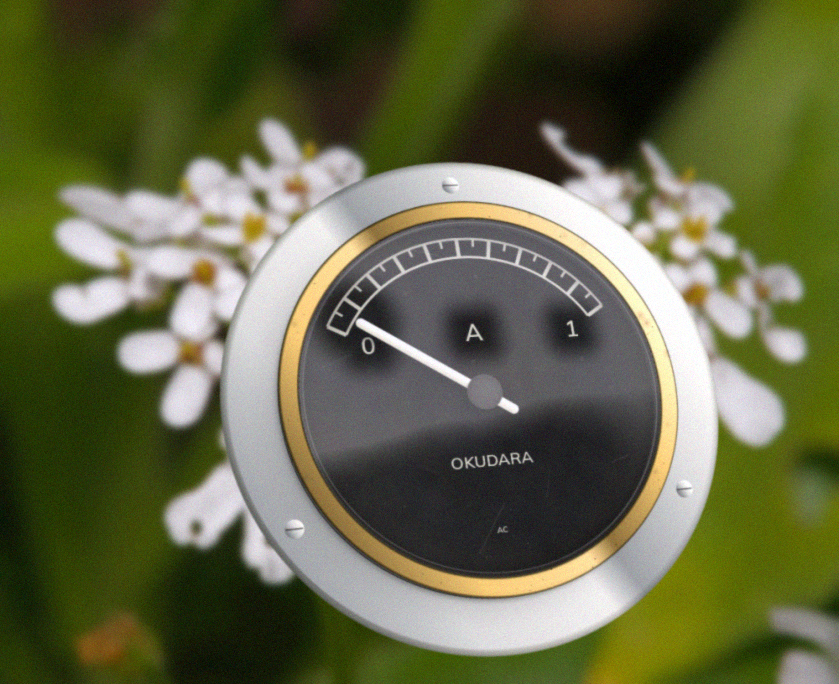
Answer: **0.05** A
